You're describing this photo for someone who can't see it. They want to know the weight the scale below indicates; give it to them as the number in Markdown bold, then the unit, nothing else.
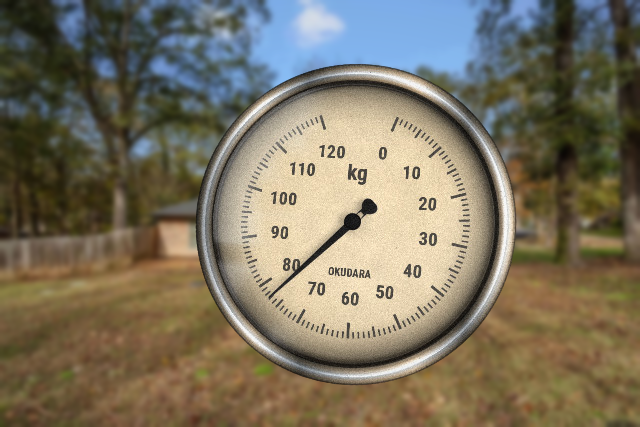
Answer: **77** kg
